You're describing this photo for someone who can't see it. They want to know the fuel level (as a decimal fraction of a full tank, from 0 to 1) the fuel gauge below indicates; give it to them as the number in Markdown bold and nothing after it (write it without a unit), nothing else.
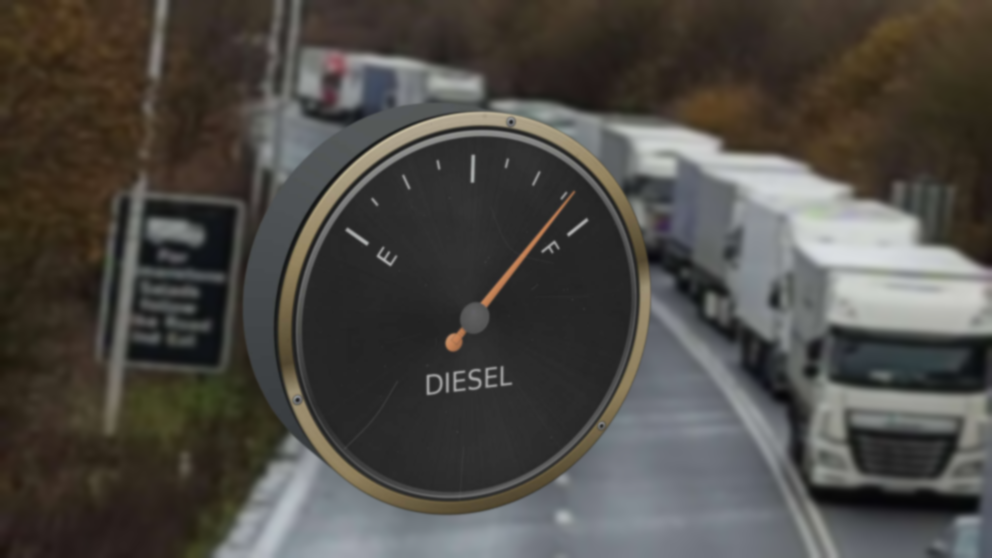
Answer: **0.875**
